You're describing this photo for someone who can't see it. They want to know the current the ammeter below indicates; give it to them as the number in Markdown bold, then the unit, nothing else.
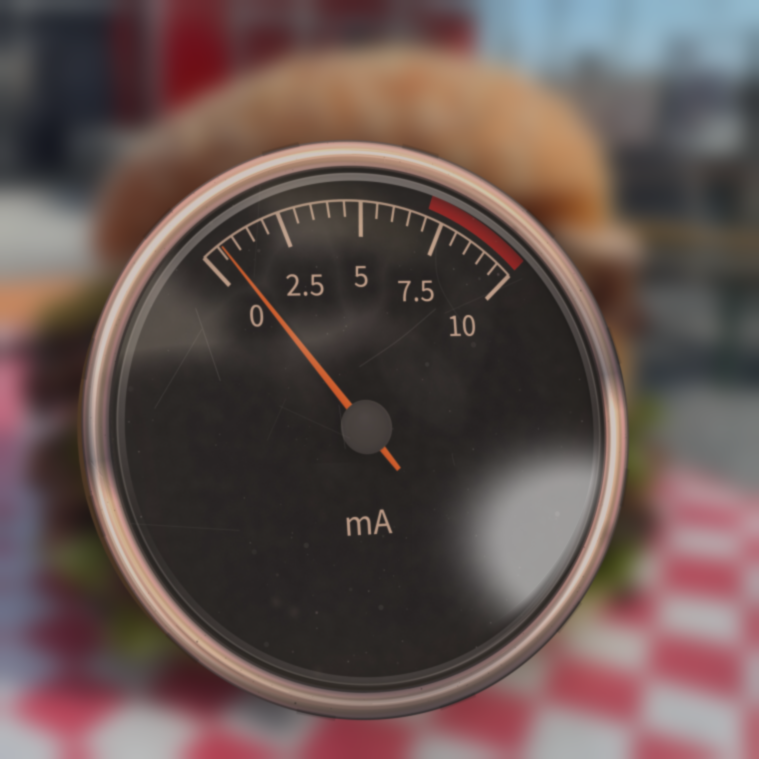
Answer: **0.5** mA
